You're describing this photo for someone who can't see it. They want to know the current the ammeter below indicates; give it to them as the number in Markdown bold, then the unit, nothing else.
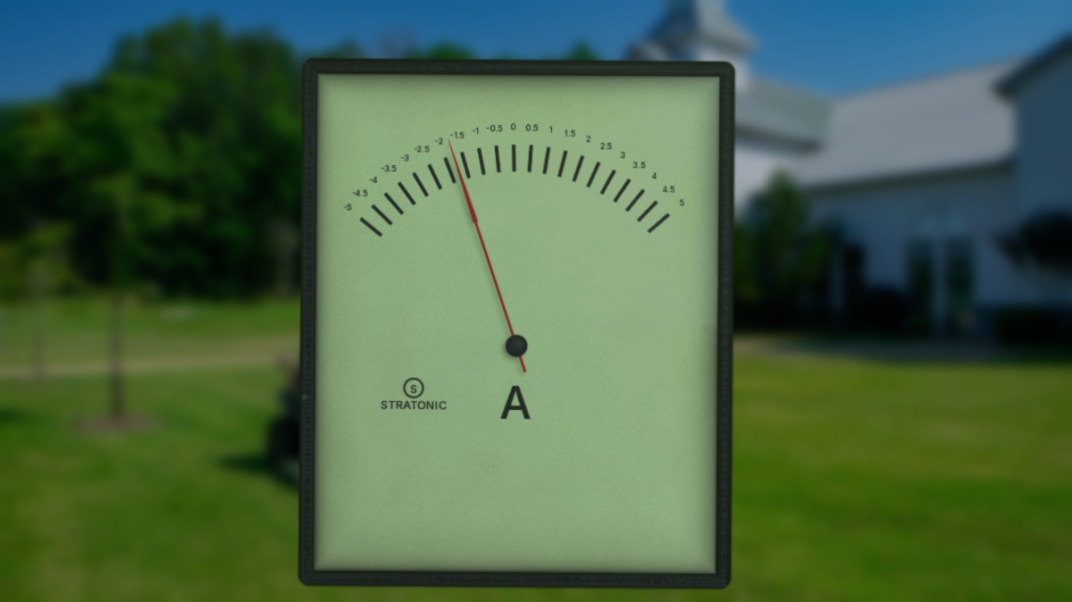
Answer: **-1.75** A
